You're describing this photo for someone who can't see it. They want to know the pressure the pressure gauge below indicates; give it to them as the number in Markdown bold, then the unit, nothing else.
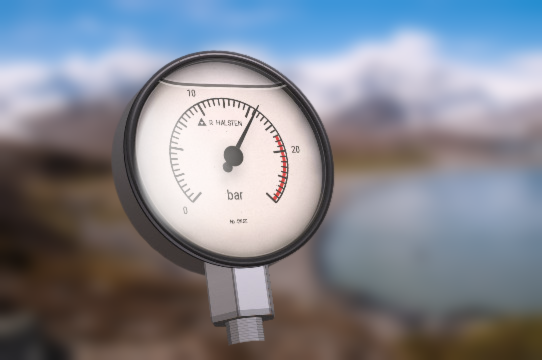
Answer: **15.5** bar
